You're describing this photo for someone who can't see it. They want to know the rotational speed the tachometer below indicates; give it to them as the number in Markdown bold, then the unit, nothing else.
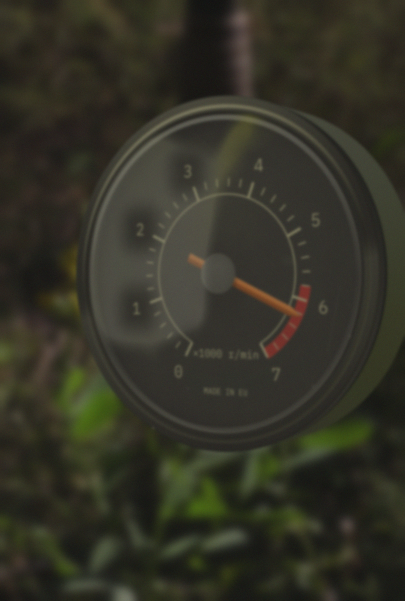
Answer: **6200** rpm
